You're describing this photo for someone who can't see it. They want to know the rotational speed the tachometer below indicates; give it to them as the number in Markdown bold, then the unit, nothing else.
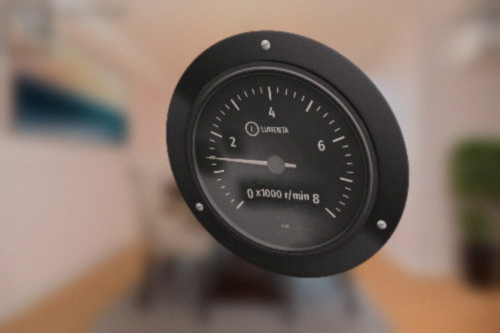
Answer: **1400** rpm
